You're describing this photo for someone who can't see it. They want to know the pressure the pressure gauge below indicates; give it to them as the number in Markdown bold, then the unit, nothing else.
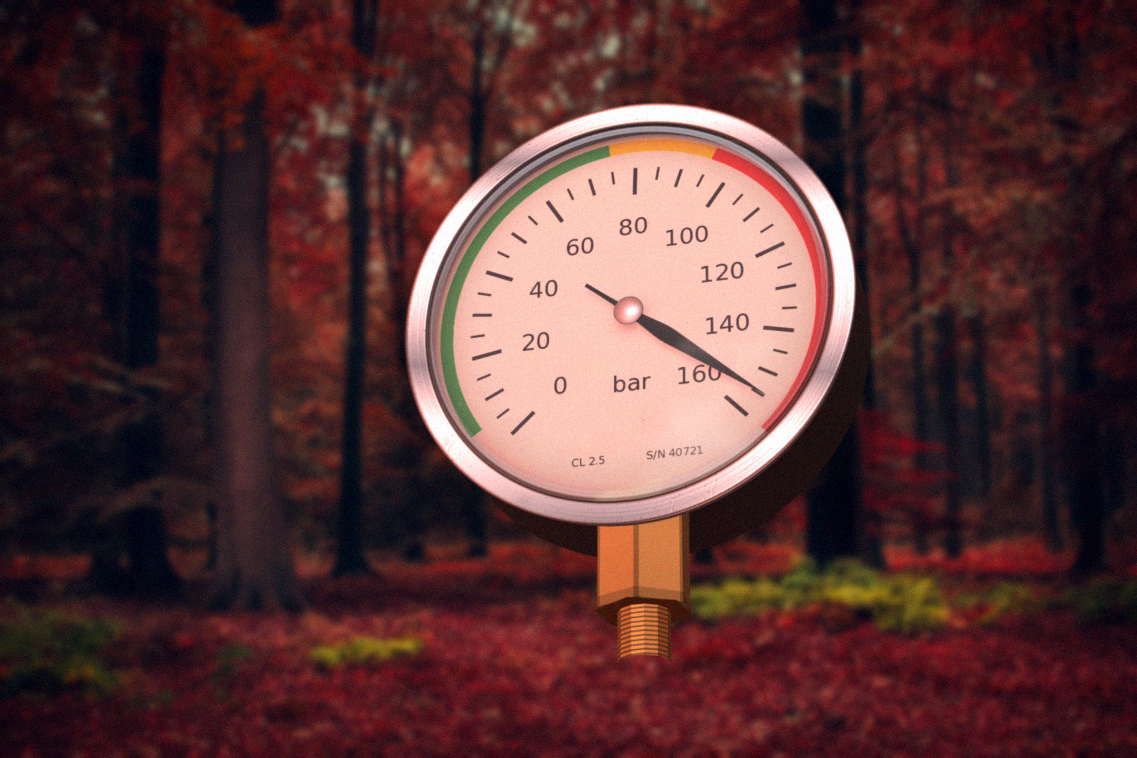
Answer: **155** bar
